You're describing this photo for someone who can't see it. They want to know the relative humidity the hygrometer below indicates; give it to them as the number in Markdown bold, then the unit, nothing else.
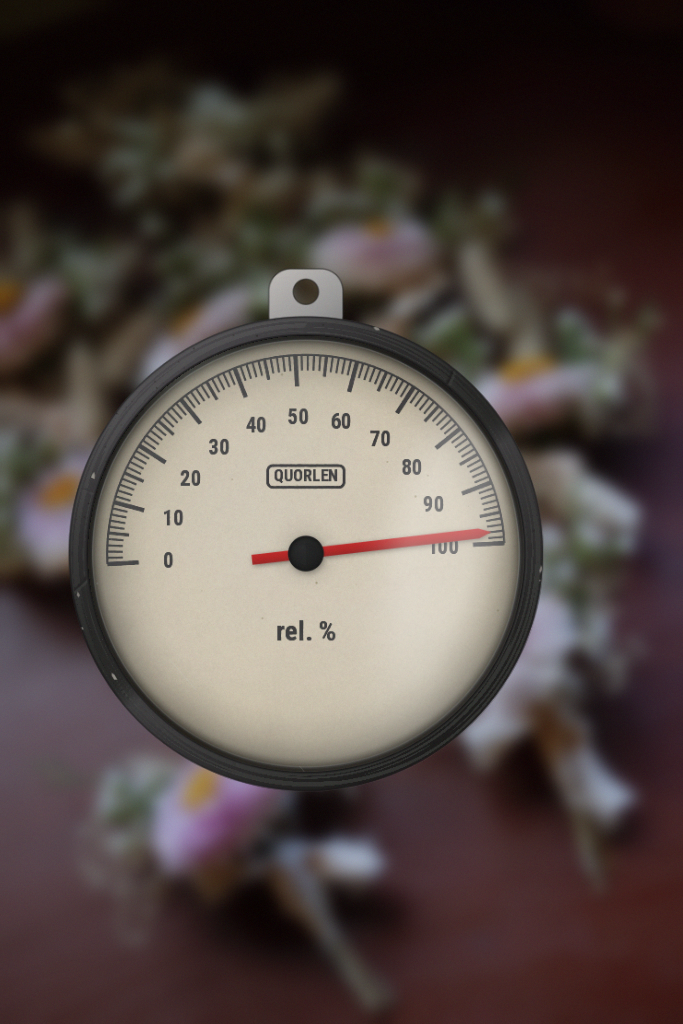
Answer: **98** %
